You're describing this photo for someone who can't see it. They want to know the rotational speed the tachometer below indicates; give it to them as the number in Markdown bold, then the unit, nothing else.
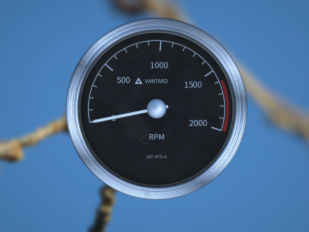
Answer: **0** rpm
